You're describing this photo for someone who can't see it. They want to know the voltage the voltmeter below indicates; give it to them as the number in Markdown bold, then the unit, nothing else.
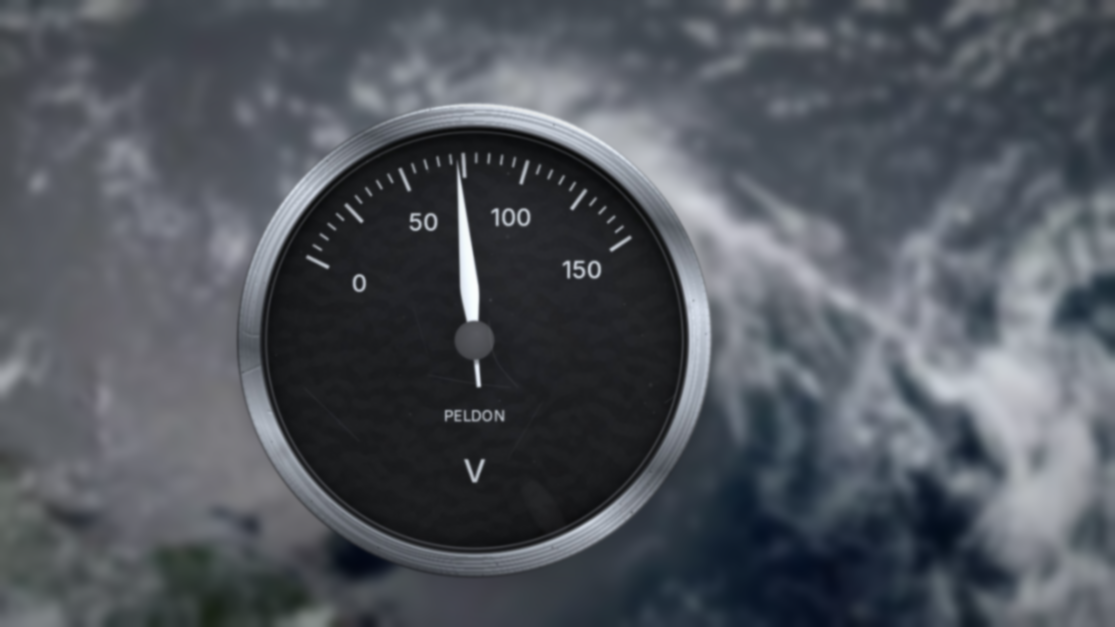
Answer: **72.5** V
